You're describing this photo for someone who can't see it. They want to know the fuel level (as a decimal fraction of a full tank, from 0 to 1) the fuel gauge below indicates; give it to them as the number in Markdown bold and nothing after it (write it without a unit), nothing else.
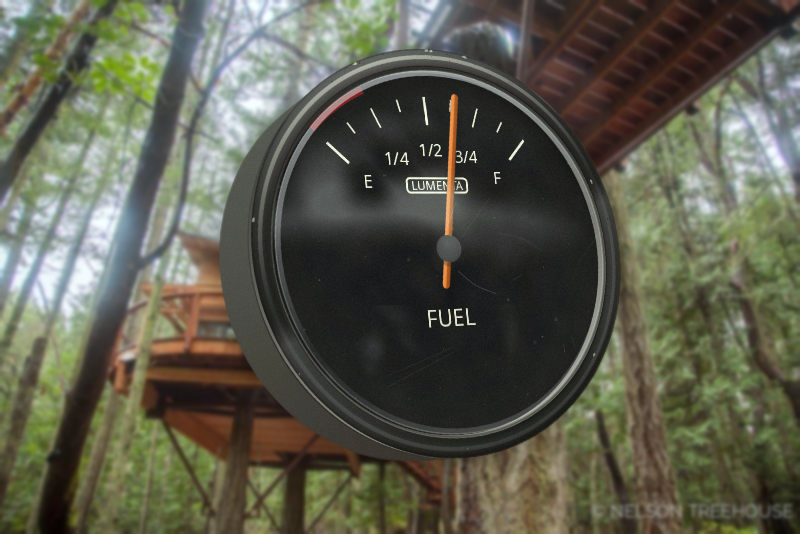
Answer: **0.625**
